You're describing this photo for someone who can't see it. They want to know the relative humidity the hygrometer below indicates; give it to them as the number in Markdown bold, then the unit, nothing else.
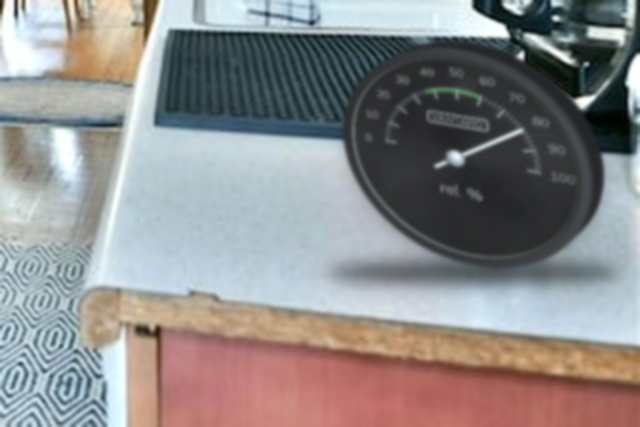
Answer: **80** %
